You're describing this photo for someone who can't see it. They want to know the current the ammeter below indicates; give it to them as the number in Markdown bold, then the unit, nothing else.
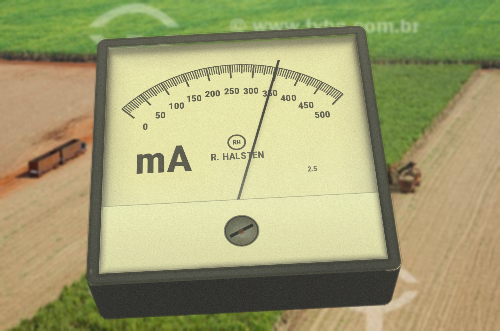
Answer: **350** mA
